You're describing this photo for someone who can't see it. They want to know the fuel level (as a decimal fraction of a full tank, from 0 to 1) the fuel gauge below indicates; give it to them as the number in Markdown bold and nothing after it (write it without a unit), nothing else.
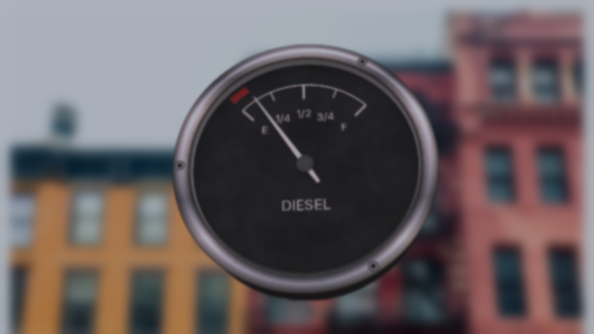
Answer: **0.125**
